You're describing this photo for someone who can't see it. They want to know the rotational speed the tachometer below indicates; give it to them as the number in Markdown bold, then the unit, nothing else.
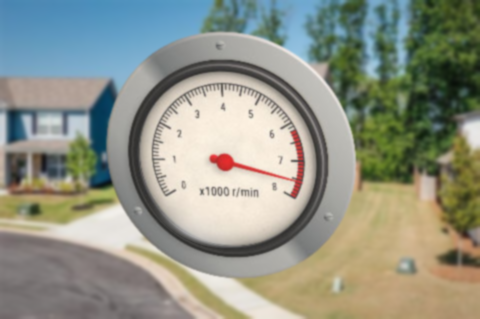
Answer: **7500** rpm
